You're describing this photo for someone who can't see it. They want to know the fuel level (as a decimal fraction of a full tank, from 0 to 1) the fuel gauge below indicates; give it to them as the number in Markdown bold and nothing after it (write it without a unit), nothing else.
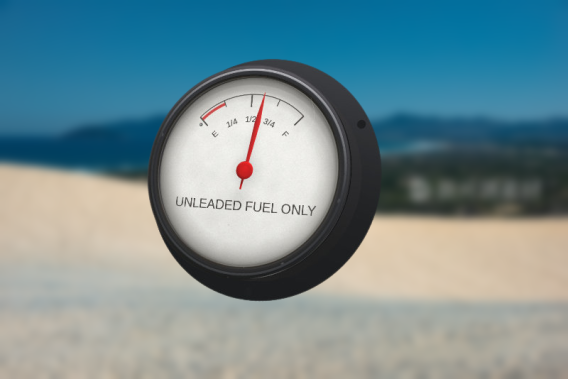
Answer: **0.625**
